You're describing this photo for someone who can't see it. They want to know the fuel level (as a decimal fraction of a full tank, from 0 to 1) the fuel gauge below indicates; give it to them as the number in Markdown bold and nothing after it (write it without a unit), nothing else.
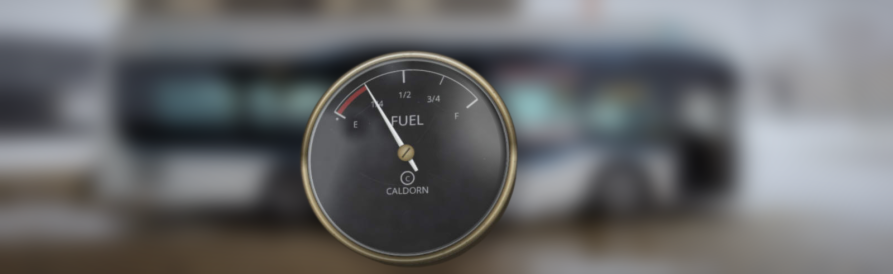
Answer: **0.25**
